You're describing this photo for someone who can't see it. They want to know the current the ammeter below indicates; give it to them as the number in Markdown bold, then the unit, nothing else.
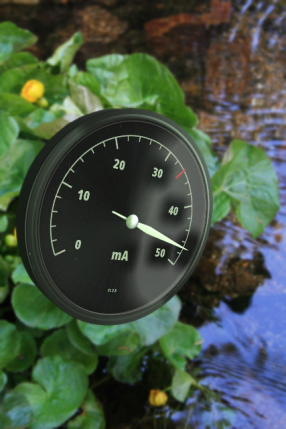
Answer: **47** mA
